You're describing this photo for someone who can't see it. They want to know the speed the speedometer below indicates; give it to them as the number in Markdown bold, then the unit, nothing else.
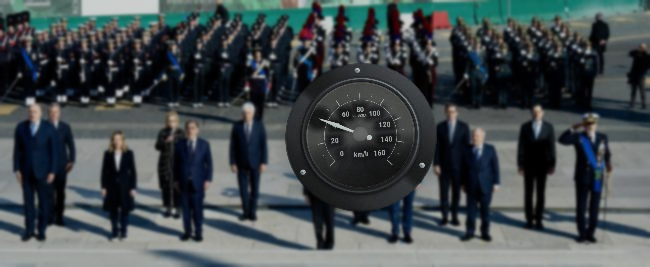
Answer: **40** km/h
